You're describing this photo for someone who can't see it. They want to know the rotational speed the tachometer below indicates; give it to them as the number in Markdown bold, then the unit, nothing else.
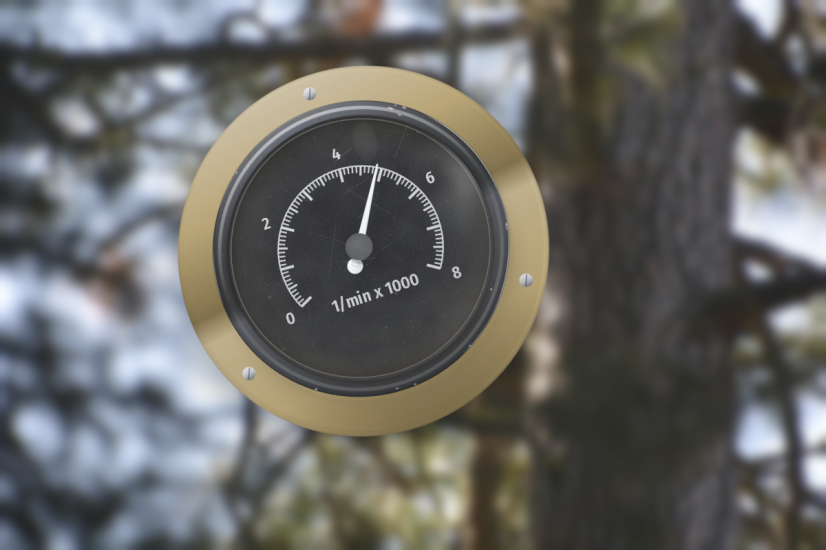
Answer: **4900** rpm
